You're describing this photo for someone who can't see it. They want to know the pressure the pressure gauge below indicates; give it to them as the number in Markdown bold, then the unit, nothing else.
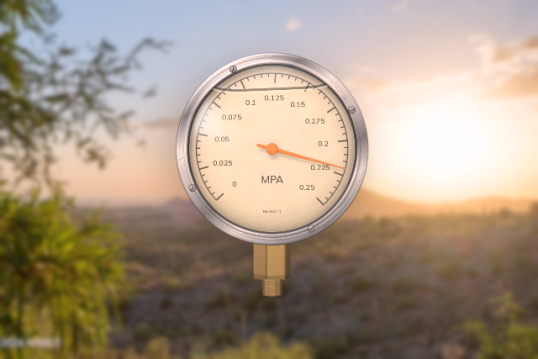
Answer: **0.22** MPa
